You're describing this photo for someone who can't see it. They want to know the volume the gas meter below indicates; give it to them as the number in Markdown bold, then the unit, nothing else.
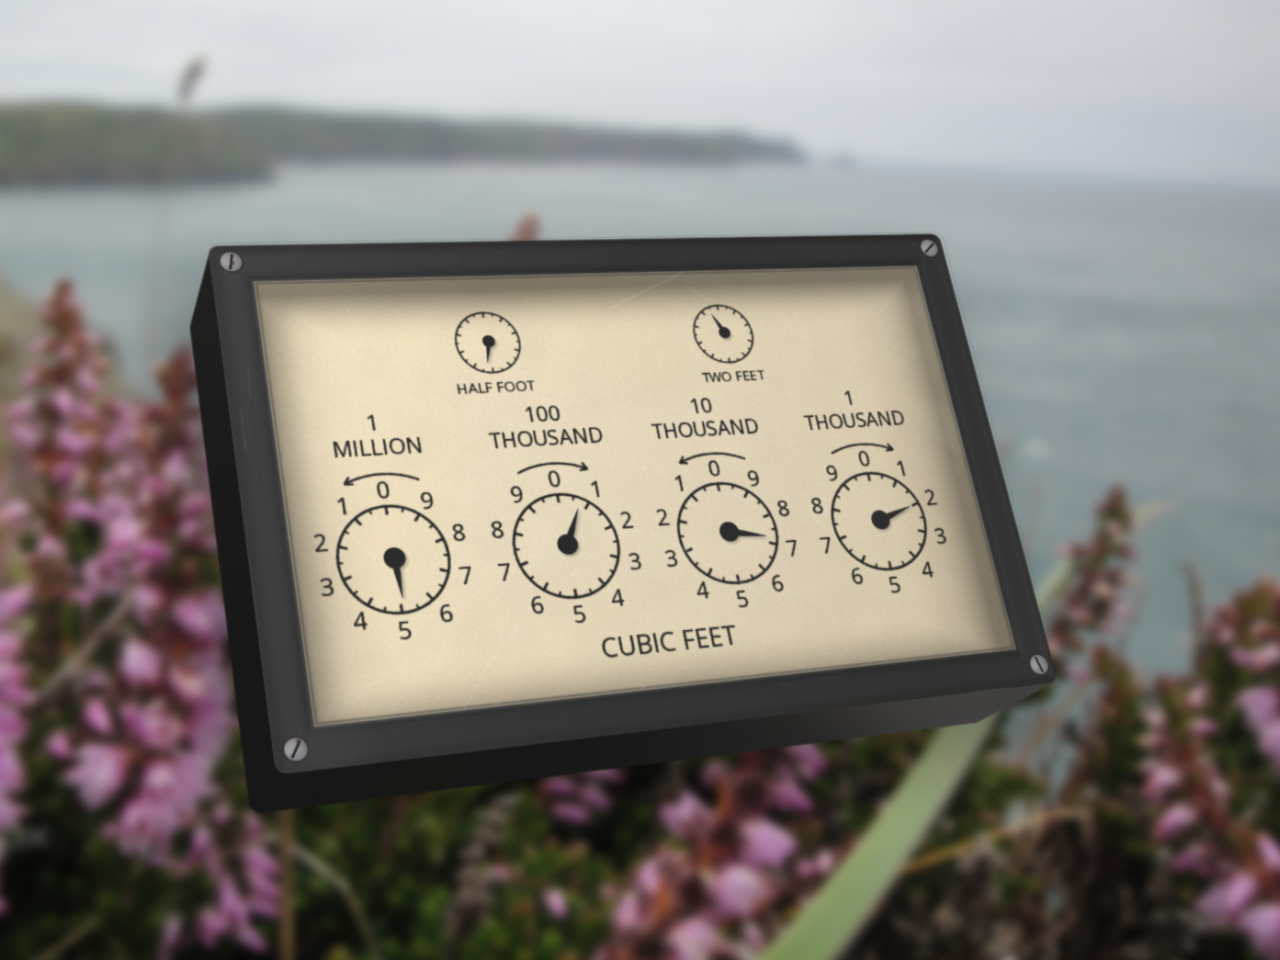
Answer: **507200** ft³
